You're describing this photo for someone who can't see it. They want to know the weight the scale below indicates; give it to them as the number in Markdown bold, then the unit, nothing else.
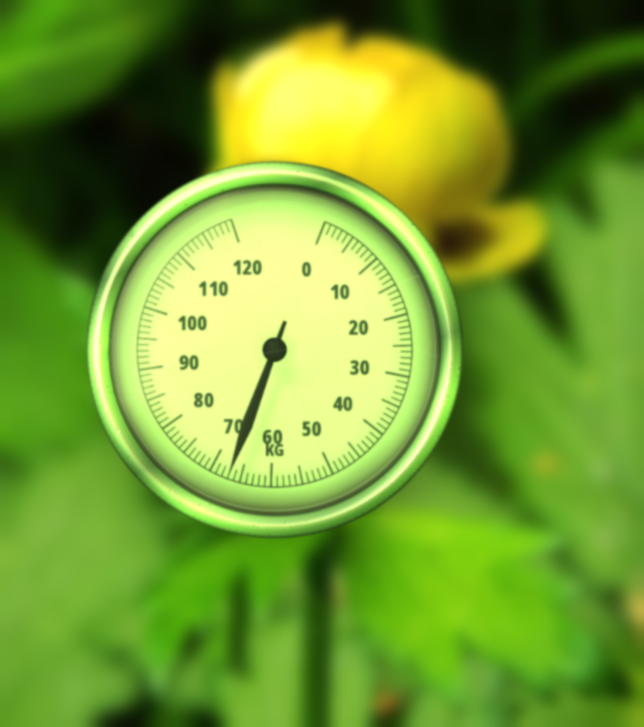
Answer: **67** kg
